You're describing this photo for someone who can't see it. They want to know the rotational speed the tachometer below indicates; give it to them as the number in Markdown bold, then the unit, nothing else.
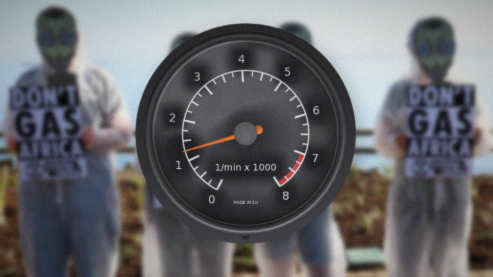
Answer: **1250** rpm
